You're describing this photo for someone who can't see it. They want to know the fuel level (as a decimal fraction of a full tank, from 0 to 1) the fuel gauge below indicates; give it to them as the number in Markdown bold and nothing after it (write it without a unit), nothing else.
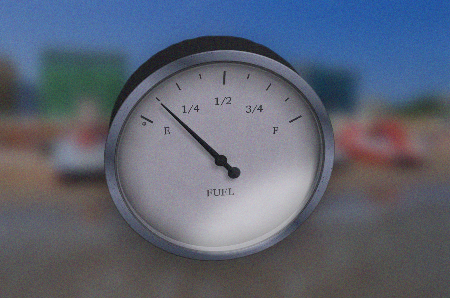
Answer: **0.125**
